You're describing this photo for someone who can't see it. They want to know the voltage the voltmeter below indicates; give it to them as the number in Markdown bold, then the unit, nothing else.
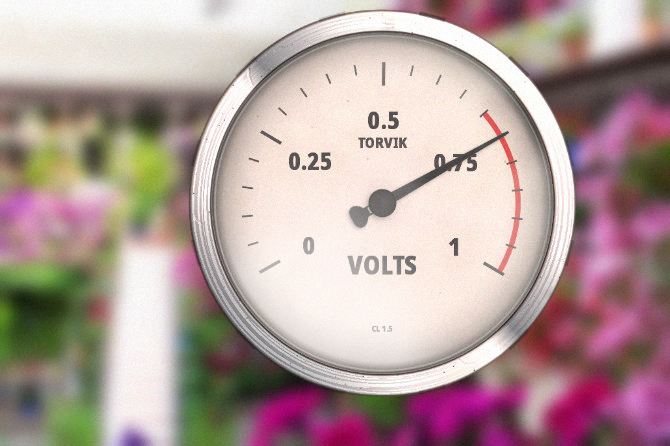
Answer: **0.75** V
